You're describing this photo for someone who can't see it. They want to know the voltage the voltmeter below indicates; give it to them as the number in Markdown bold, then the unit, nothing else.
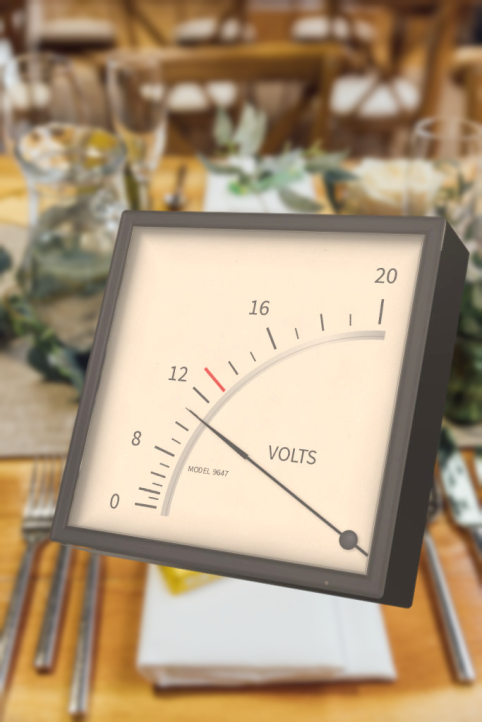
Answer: **11** V
